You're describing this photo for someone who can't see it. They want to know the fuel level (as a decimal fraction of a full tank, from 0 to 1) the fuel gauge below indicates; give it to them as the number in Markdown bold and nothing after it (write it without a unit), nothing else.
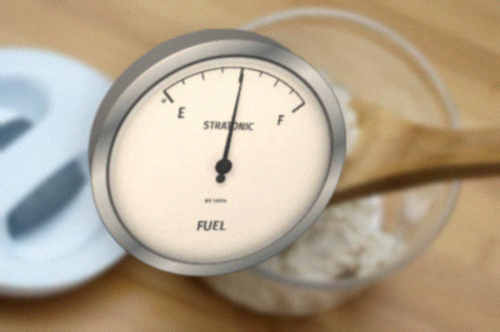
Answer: **0.5**
